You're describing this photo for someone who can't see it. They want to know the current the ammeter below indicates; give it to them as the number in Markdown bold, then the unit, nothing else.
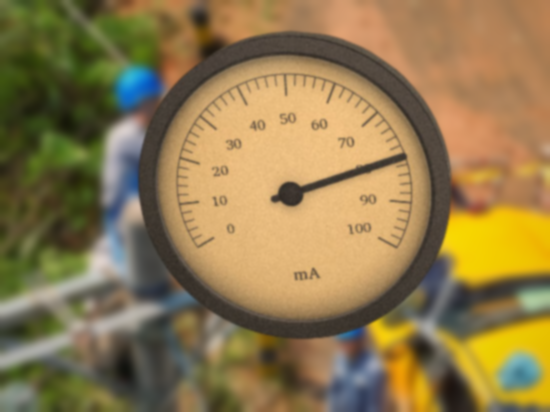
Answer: **80** mA
